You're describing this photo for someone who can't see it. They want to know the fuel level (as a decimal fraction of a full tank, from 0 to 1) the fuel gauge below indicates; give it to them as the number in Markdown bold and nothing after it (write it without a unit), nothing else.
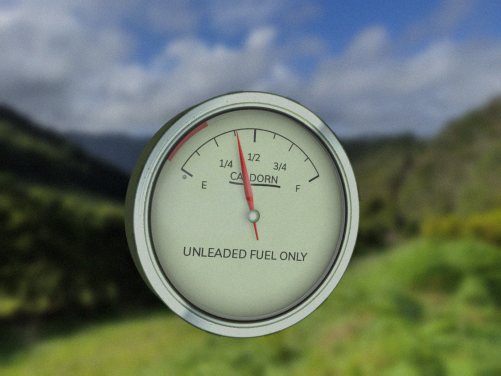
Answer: **0.375**
